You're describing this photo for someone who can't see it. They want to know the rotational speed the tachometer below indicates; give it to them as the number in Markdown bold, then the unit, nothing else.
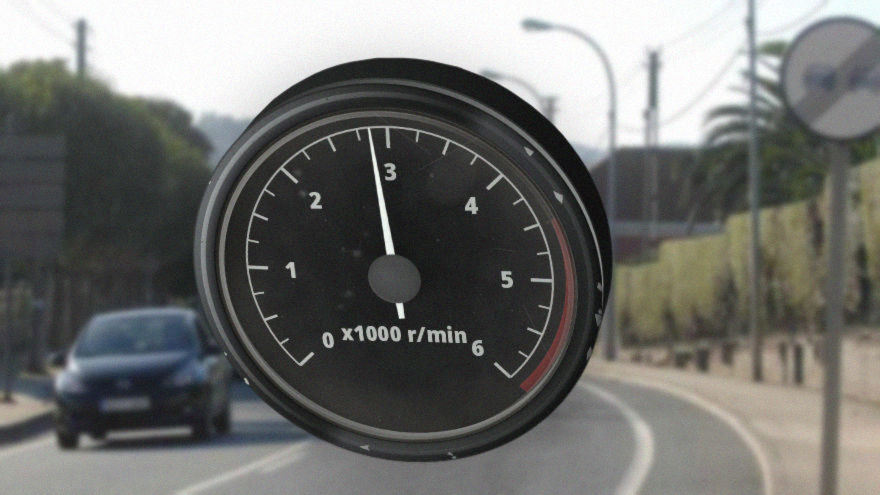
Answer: **2875** rpm
